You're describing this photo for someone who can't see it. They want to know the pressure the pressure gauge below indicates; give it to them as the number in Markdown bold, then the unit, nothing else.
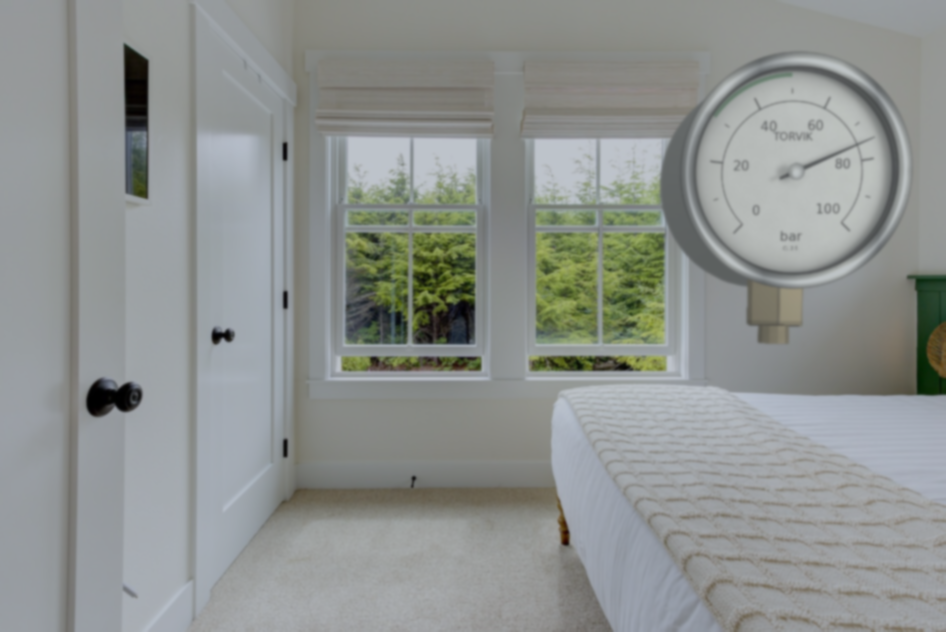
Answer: **75** bar
